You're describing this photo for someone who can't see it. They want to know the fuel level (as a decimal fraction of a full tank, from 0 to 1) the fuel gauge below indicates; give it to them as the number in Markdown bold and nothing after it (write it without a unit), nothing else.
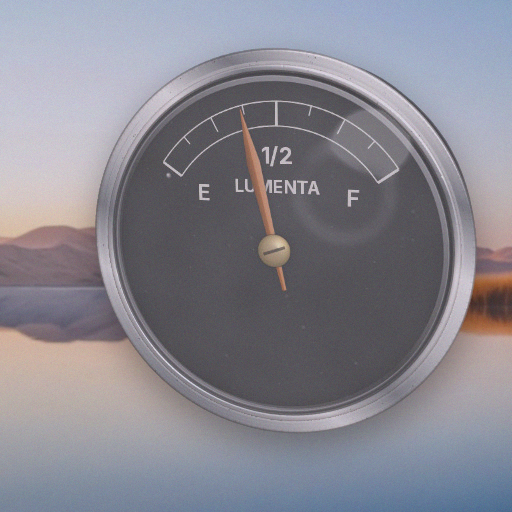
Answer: **0.375**
